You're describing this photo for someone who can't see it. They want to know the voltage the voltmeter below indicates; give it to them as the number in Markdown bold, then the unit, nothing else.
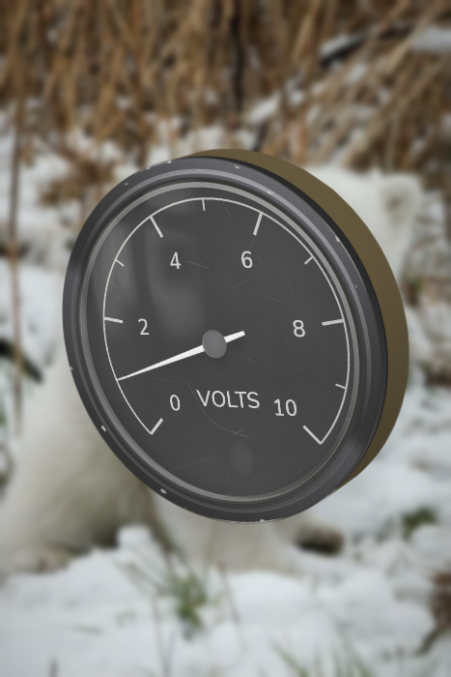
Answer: **1** V
